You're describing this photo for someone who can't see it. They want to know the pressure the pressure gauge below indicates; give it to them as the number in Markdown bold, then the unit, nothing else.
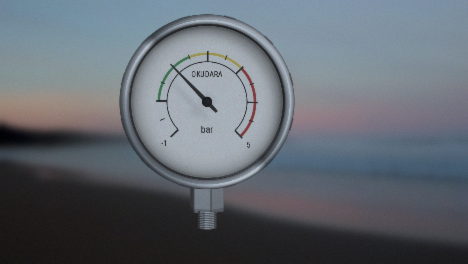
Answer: **1** bar
